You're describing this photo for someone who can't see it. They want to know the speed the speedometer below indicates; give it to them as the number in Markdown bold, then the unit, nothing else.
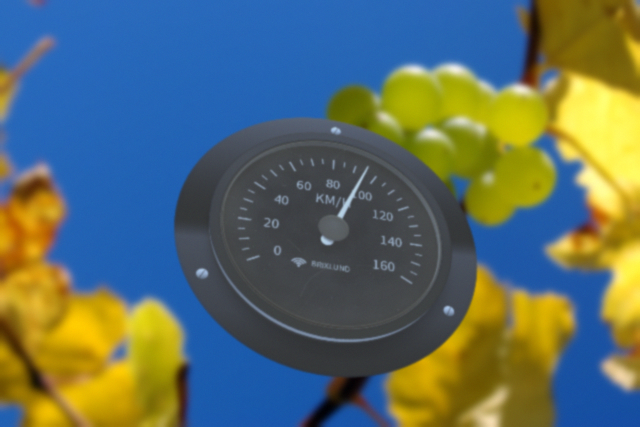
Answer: **95** km/h
